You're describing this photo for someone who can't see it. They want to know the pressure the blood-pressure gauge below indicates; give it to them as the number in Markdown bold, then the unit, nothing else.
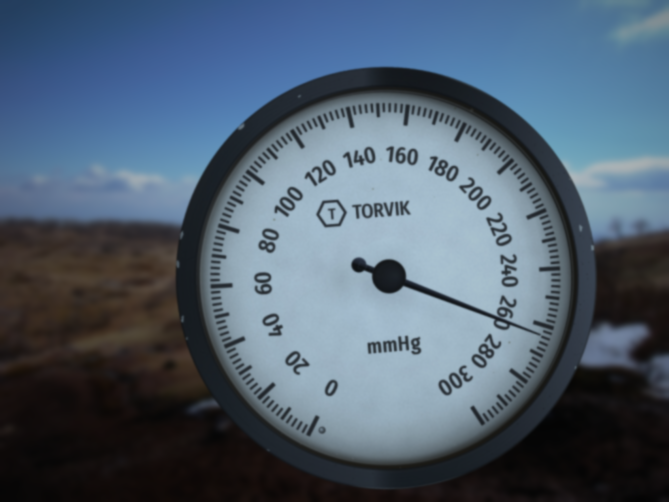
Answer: **264** mmHg
